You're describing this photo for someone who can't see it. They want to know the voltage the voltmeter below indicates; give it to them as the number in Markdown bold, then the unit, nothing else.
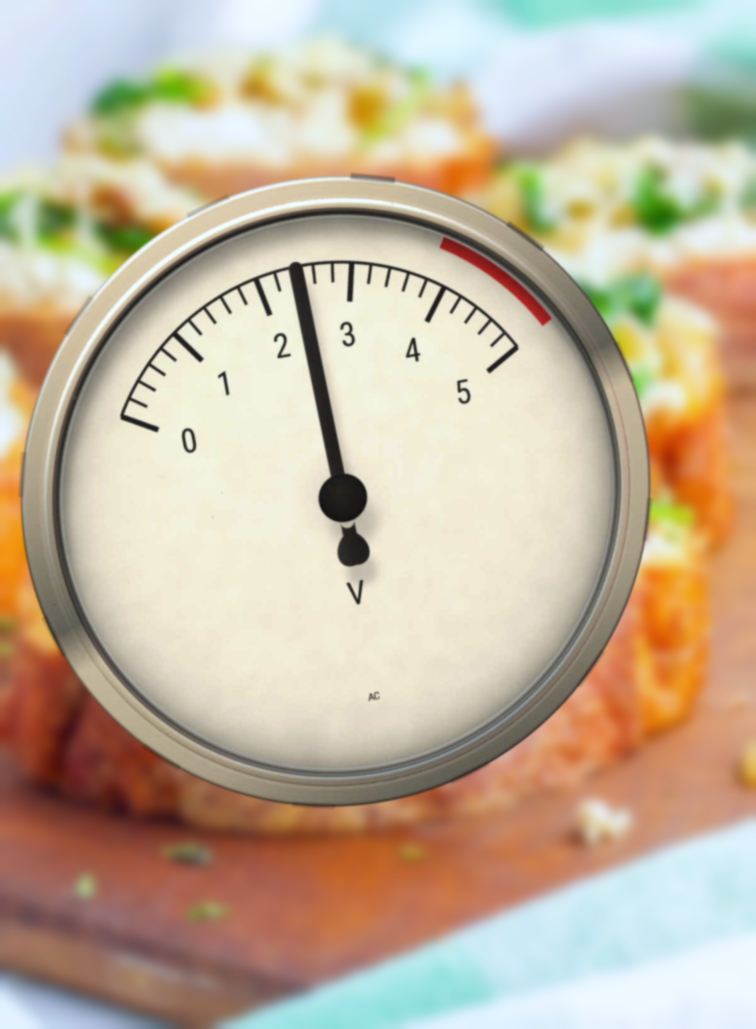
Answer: **2.4** V
